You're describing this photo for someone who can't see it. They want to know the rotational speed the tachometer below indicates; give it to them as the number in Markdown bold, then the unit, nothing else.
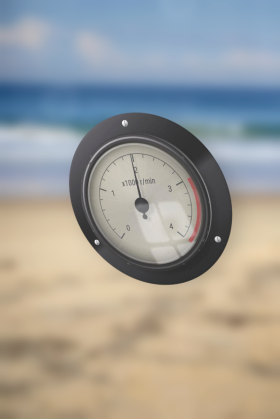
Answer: **2000** rpm
